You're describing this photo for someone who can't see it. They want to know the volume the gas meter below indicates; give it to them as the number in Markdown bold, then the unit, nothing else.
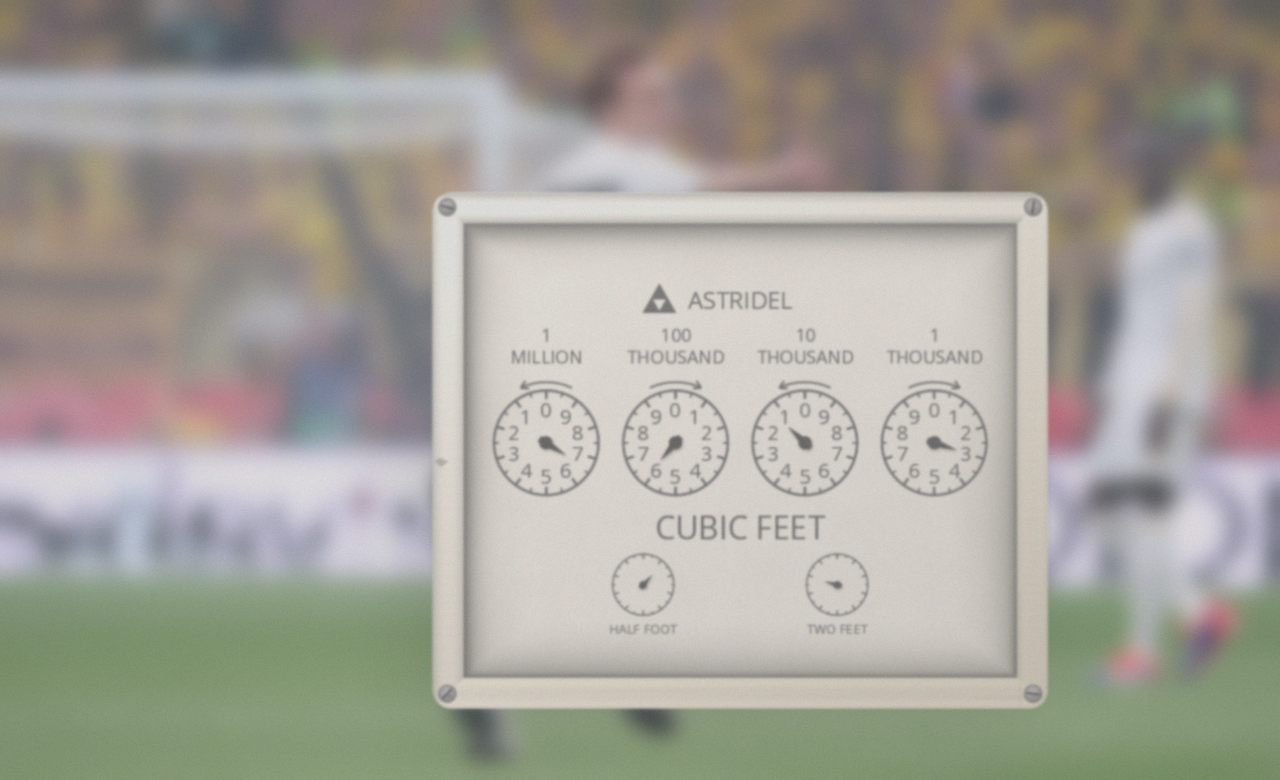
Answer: **661300** ft³
